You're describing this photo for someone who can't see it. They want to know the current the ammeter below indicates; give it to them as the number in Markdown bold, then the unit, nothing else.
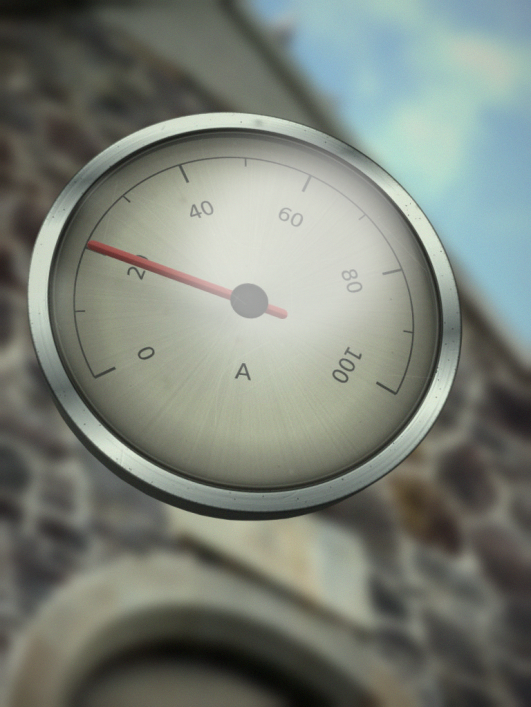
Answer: **20** A
